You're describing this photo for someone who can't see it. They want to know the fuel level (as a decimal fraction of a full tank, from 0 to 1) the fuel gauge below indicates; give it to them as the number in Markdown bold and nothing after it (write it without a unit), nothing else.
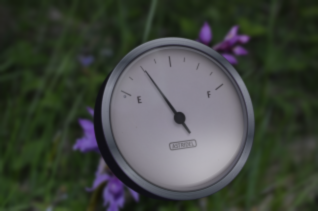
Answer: **0.25**
